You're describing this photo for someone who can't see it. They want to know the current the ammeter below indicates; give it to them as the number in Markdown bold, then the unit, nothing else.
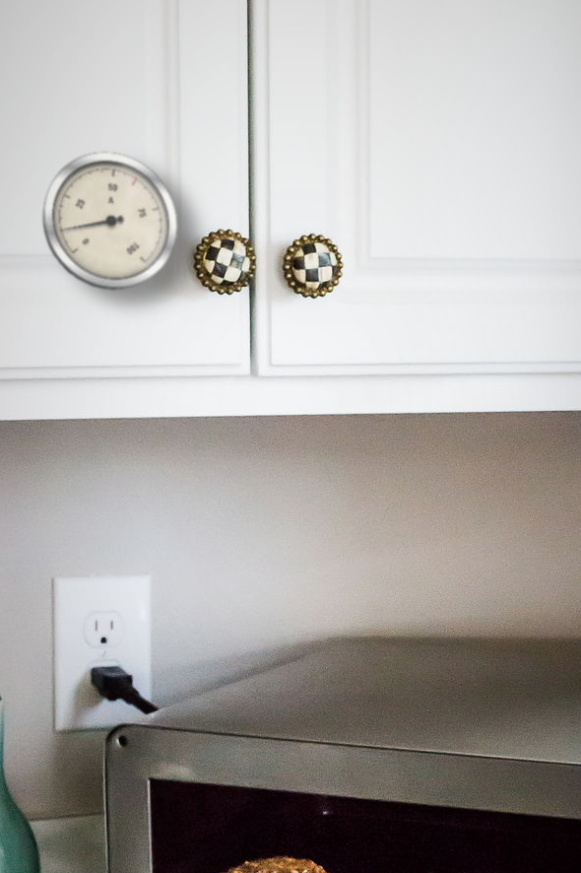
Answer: **10** A
